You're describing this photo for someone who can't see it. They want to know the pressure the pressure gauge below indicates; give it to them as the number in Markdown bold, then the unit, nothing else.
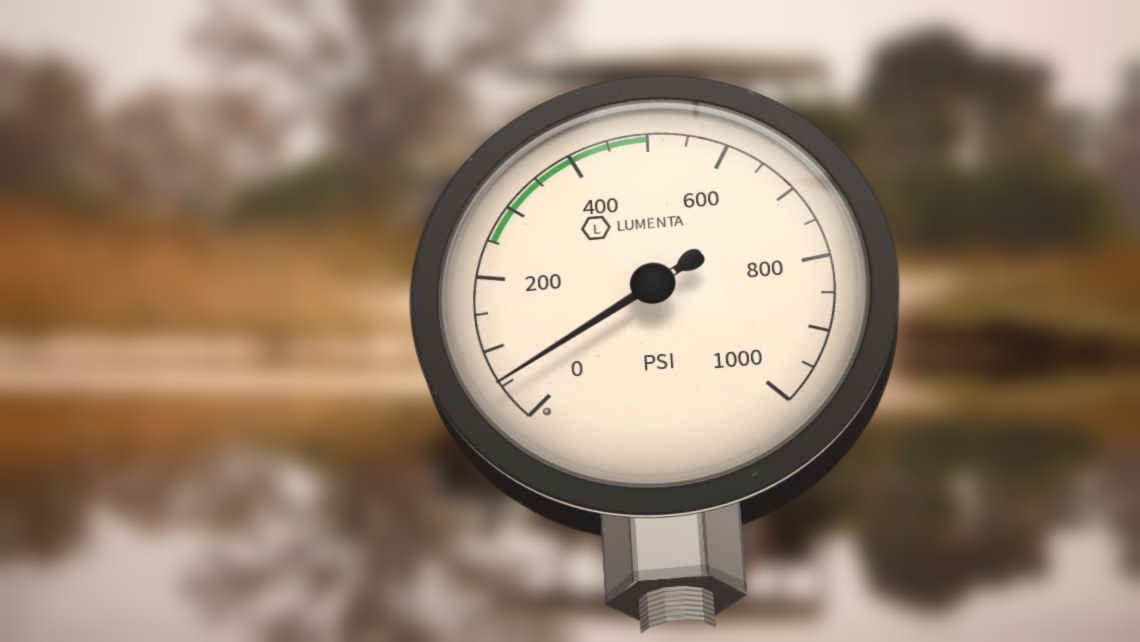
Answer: **50** psi
